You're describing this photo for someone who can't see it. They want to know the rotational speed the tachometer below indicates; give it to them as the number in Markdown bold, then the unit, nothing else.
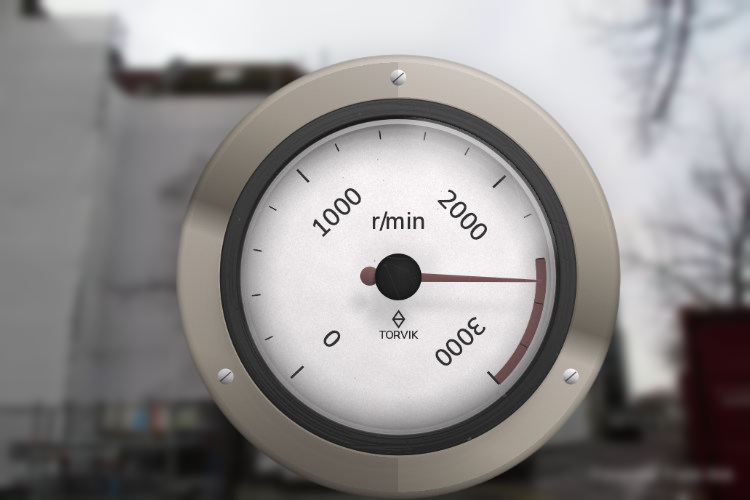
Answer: **2500** rpm
